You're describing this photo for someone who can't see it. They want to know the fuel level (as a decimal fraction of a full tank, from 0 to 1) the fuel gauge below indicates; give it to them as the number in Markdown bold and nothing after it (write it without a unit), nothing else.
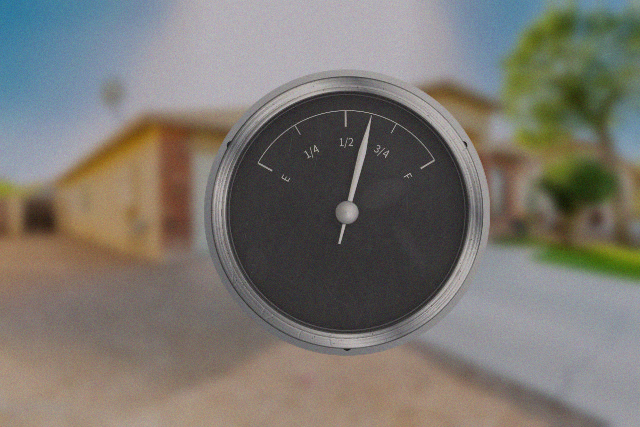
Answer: **0.625**
